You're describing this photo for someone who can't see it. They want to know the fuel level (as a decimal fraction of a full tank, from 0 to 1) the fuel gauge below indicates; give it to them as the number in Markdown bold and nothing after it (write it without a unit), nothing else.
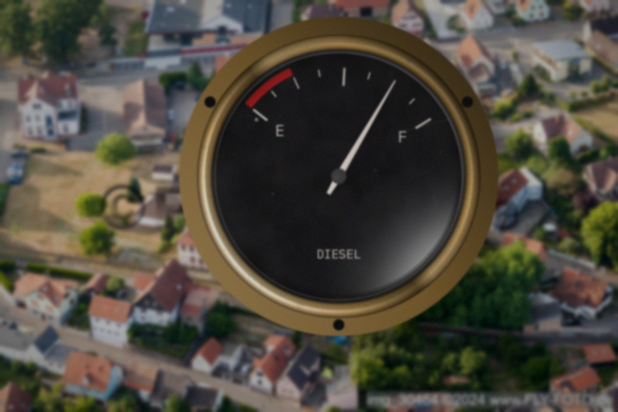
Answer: **0.75**
